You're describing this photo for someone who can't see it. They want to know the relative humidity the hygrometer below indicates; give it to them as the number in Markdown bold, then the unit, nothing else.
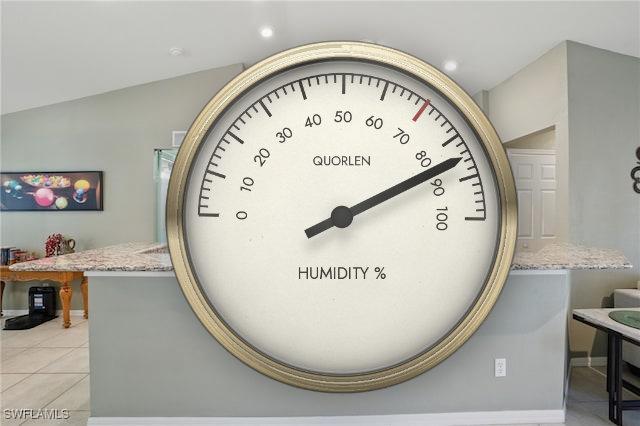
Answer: **85** %
